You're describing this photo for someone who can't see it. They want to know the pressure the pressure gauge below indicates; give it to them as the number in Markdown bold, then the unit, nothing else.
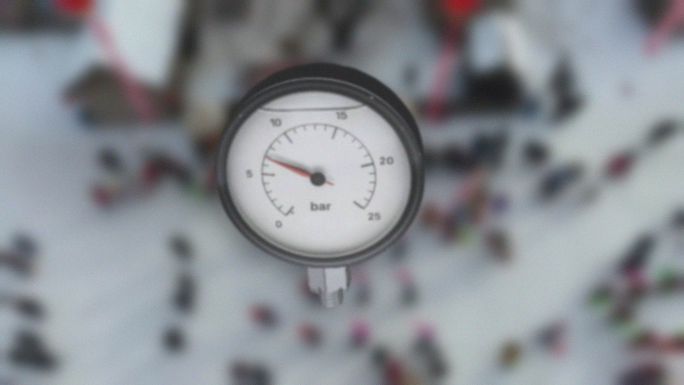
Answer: **7** bar
